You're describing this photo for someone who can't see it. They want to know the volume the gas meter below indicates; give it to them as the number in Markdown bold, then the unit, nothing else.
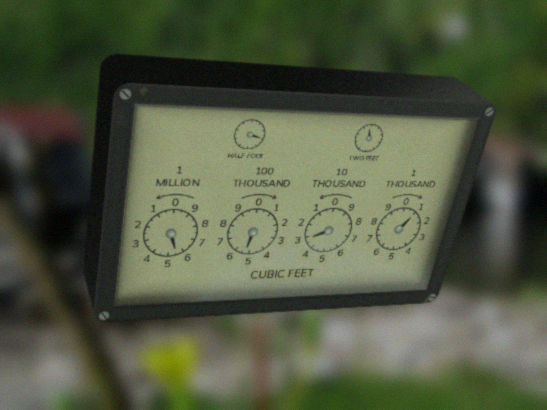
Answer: **553100** ft³
